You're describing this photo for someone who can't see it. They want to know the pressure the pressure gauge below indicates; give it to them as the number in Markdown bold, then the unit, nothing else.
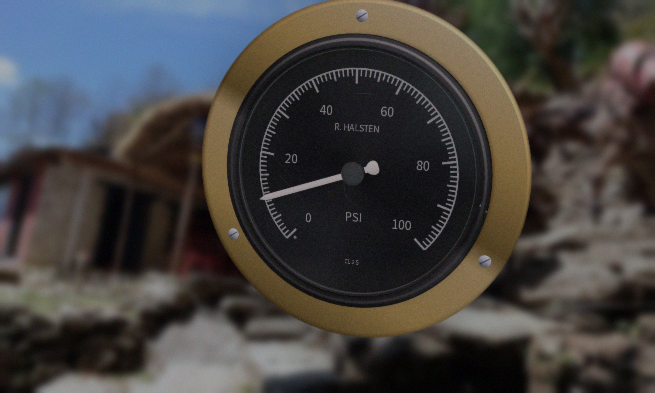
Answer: **10** psi
